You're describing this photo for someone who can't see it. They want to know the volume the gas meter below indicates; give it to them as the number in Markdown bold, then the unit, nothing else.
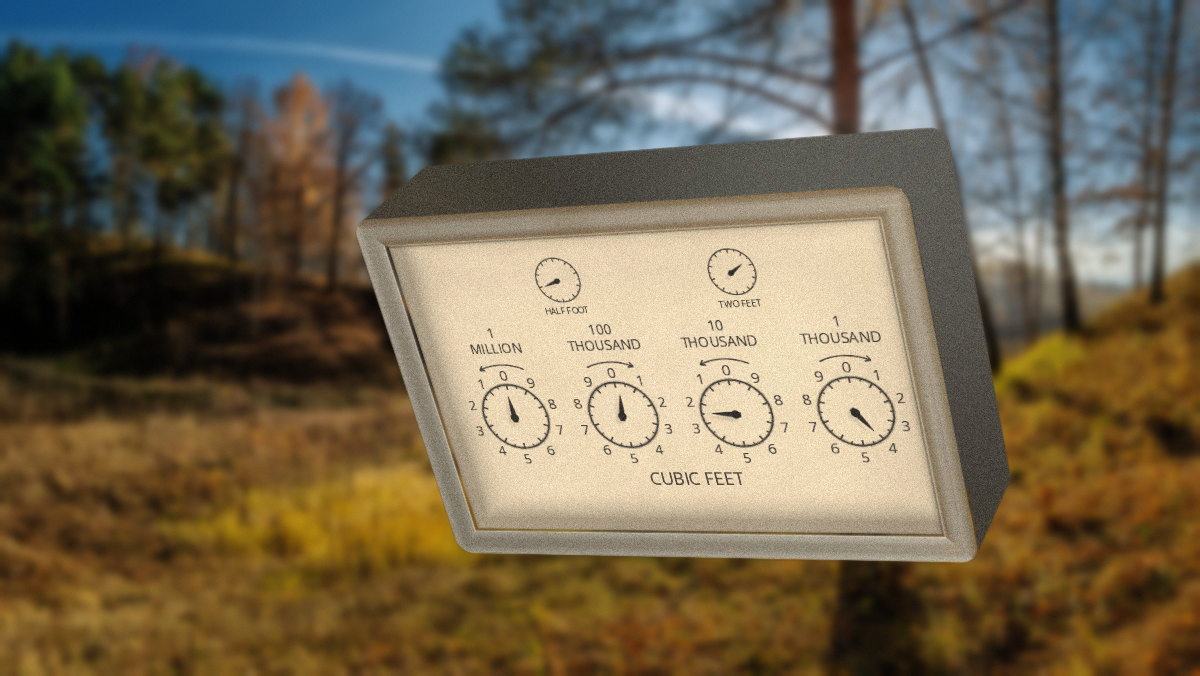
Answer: **2400** ft³
